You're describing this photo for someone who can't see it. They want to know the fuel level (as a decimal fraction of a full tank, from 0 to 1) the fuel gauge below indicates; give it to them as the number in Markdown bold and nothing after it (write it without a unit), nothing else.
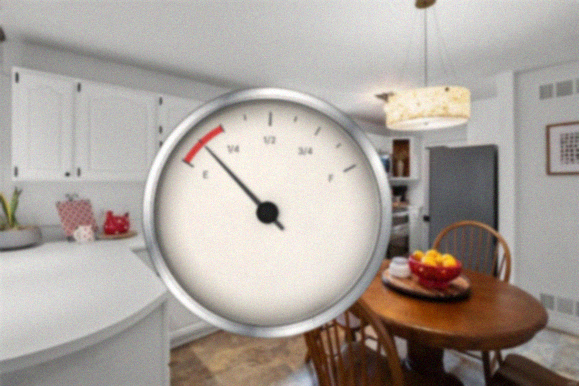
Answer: **0.125**
